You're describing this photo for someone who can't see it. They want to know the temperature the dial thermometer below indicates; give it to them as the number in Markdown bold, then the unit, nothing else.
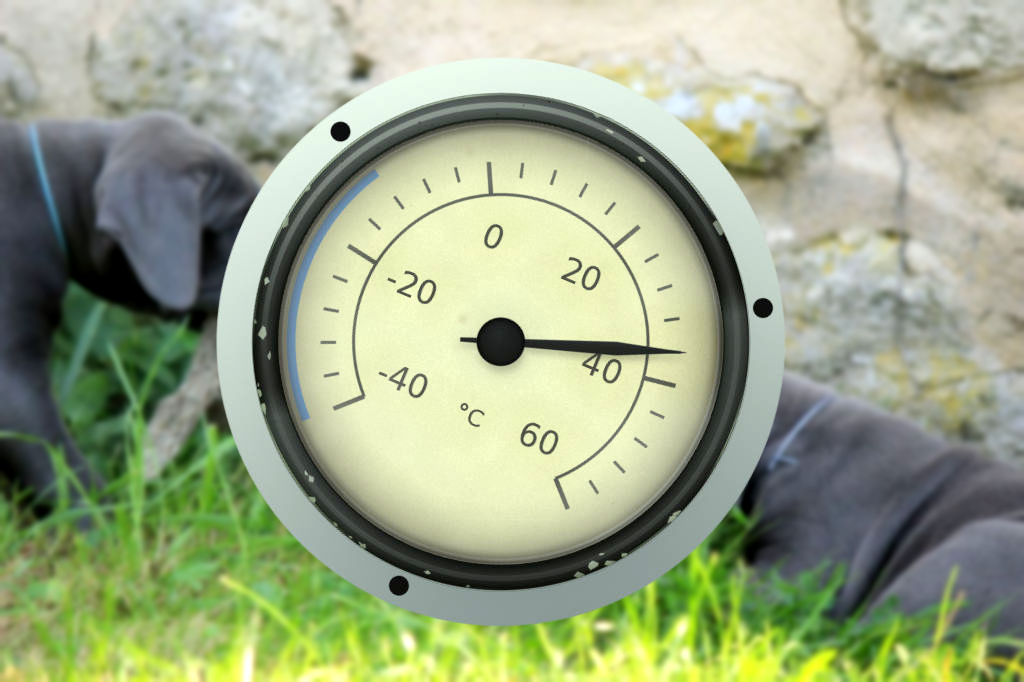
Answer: **36** °C
